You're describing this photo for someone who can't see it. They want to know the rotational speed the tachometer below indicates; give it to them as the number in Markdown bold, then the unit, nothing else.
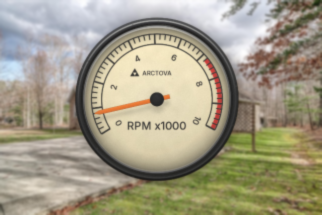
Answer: **800** rpm
